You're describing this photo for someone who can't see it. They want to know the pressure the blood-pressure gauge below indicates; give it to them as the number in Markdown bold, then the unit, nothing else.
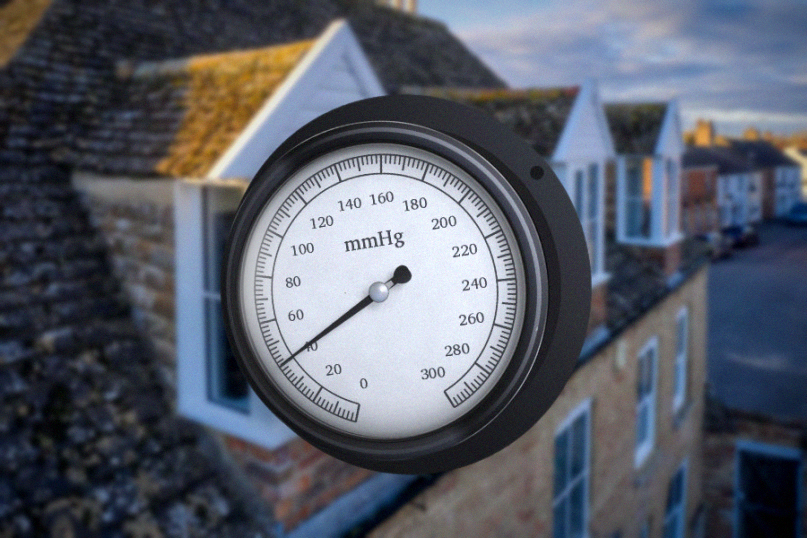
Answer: **40** mmHg
